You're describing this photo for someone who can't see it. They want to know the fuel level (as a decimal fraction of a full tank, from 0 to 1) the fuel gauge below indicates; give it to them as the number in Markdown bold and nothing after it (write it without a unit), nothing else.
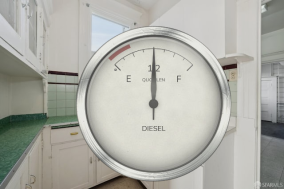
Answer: **0.5**
